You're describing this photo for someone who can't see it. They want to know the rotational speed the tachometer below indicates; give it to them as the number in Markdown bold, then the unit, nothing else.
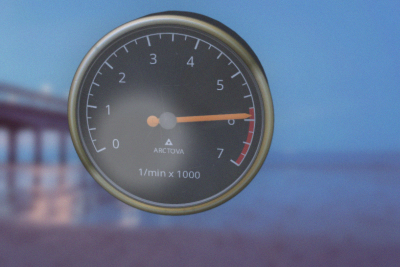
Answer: **5875** rpm
